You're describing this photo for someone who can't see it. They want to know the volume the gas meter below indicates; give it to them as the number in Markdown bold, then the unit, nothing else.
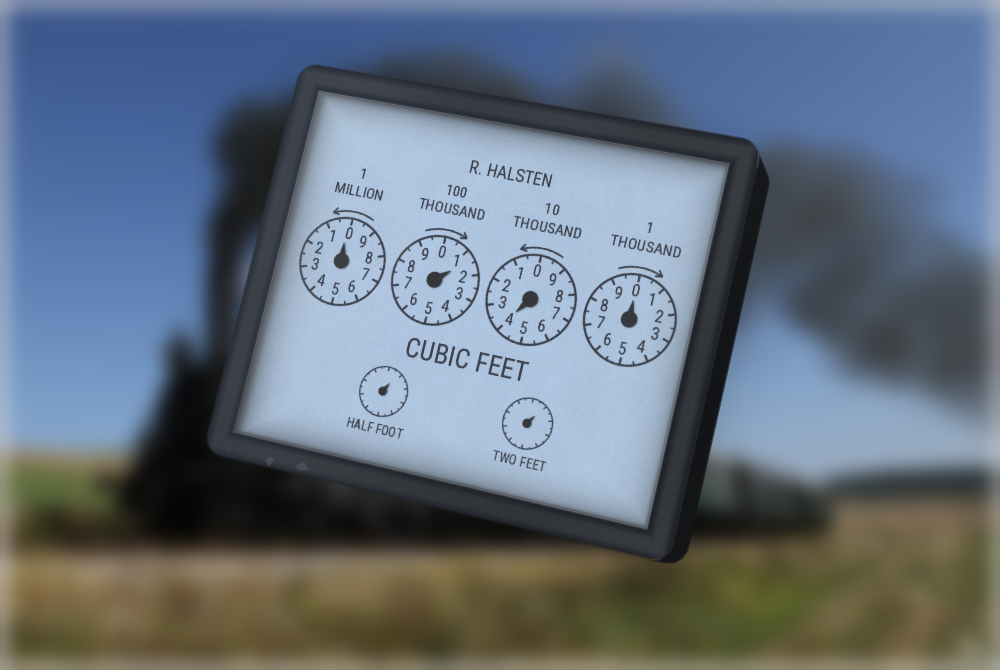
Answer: **14000** ft³
